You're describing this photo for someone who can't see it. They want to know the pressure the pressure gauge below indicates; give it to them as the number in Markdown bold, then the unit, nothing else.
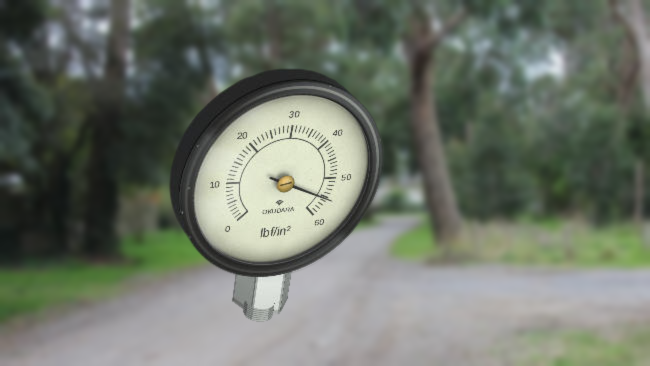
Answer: **55** psi
